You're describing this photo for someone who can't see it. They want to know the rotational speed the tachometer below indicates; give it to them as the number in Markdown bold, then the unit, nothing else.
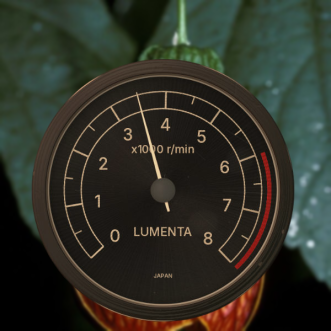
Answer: **3500** rpm
